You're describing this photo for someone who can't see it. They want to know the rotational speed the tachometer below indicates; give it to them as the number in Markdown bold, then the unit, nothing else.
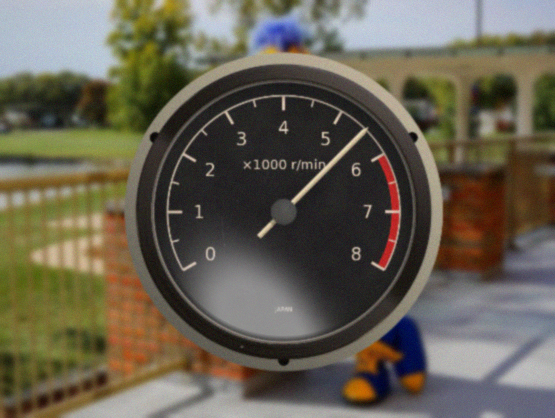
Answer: **5500** rpm
